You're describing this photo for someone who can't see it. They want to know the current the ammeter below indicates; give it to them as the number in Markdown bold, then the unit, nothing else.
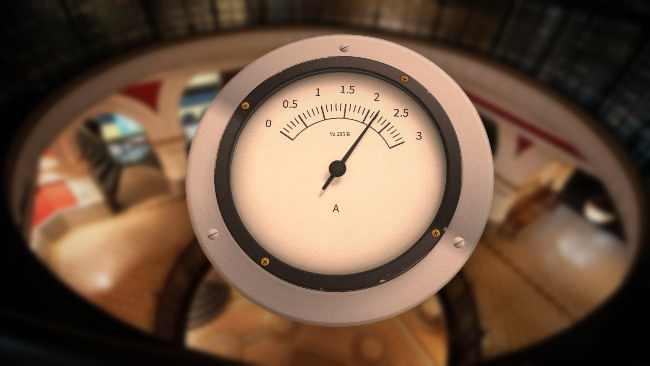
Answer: **2.2** A
